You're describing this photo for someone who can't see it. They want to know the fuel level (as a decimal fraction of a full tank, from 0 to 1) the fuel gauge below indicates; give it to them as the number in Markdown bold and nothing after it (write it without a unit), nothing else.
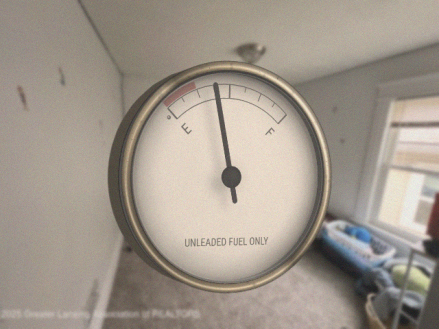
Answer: **0.375**
